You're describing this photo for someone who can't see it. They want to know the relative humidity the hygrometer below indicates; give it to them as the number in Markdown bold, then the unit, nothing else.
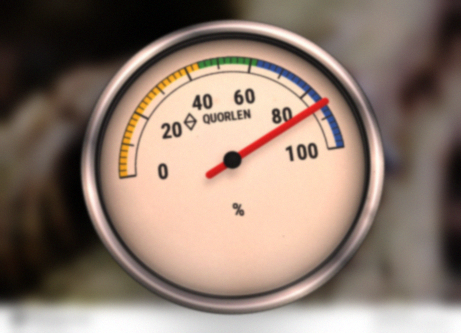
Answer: **86** %
